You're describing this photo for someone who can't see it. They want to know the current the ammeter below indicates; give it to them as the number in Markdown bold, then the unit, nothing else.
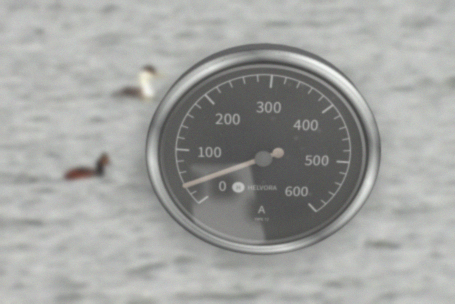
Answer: **40** A
